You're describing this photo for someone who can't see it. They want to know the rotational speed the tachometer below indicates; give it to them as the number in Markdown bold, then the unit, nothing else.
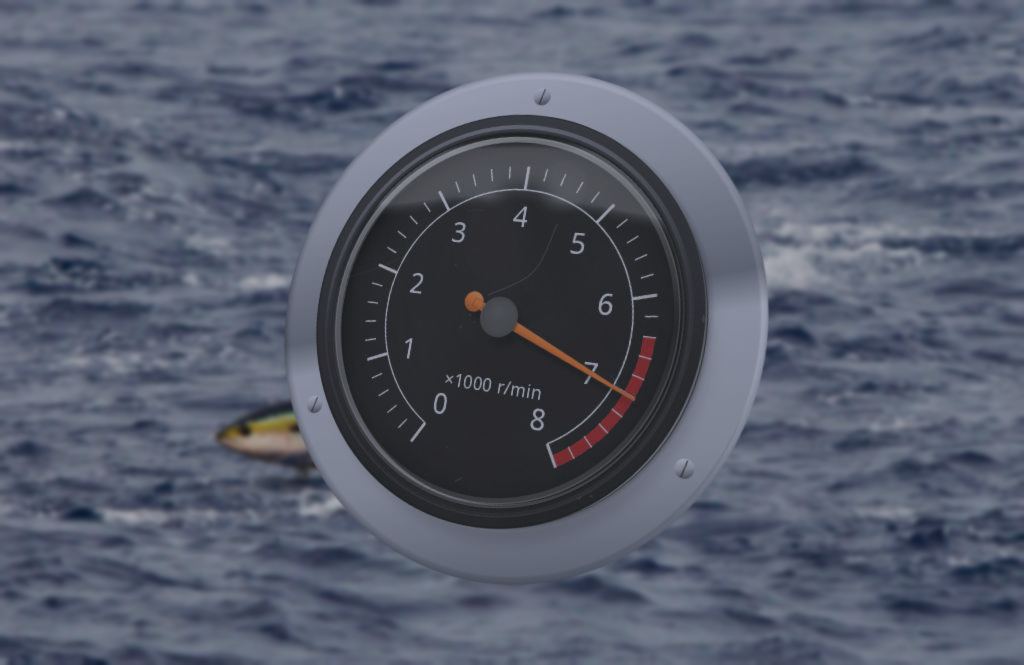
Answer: **7000** rpm
